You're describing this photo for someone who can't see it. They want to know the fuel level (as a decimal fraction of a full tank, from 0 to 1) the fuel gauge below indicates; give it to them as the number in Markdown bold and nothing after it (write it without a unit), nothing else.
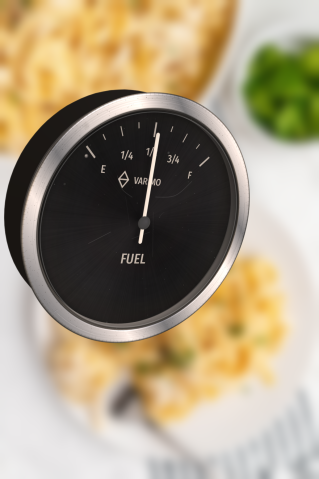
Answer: **0.5**
